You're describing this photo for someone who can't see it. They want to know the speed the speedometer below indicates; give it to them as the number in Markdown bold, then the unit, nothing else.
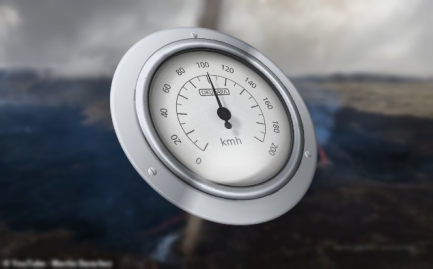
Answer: **100** km/h
